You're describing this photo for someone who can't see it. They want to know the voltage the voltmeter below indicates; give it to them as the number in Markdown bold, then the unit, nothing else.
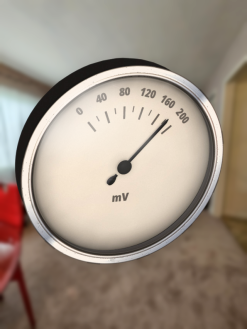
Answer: **180** mV
